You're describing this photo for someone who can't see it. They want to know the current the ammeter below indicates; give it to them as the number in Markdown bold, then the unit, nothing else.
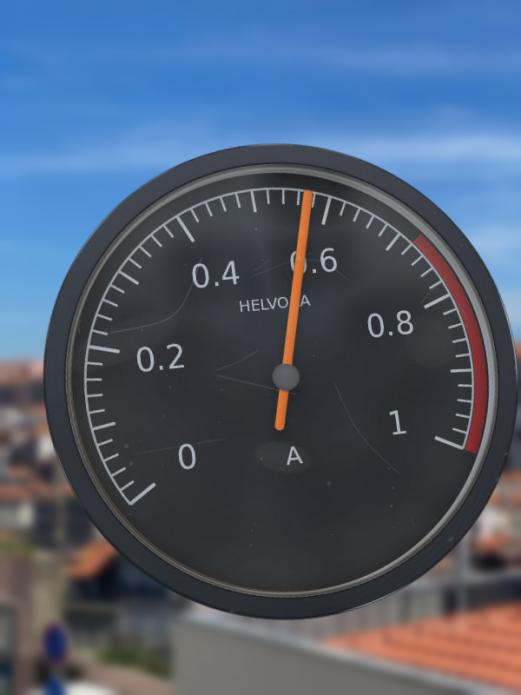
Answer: **0.57** A
